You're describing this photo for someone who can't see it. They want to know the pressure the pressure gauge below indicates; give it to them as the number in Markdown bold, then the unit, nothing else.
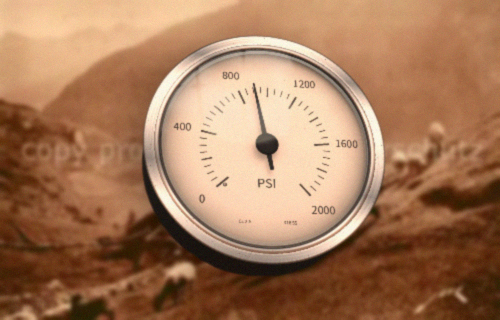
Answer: **900** psi
